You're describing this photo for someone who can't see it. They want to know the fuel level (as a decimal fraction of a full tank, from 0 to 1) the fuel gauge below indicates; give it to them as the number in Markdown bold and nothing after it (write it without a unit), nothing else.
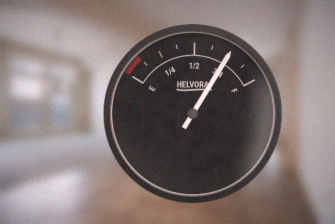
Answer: **0.75**
